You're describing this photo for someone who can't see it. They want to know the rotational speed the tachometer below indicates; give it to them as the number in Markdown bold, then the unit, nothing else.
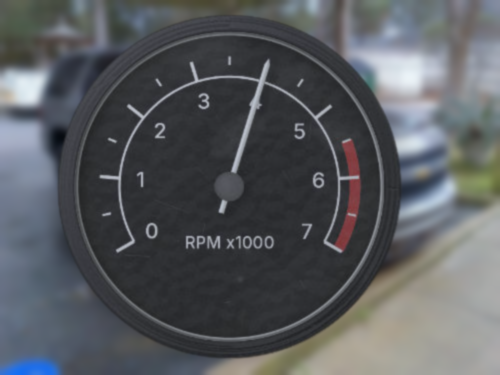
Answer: **4000** rpm
